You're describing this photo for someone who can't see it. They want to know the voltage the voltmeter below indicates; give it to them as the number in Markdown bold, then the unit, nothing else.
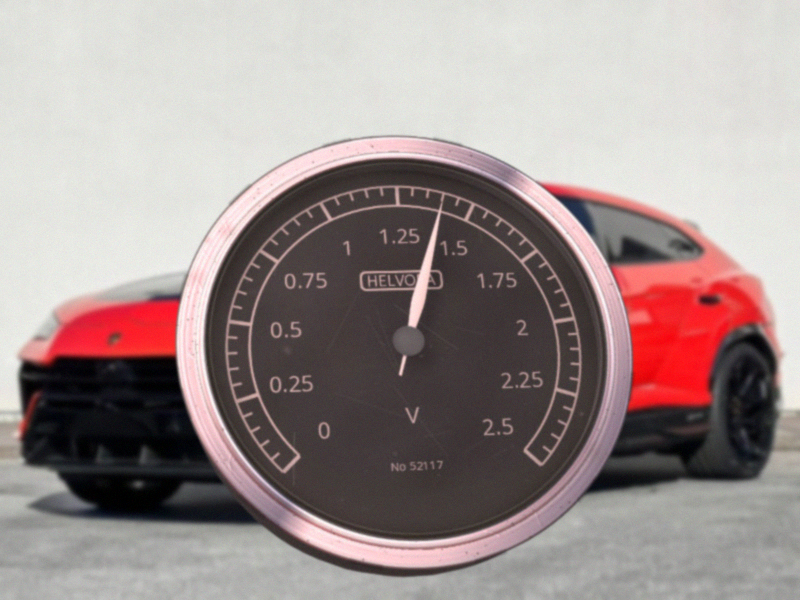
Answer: **1.4** V
